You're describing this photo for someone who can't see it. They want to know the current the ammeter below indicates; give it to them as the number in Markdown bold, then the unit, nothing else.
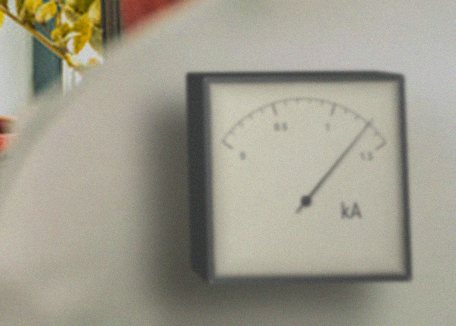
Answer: **1.3** kA
